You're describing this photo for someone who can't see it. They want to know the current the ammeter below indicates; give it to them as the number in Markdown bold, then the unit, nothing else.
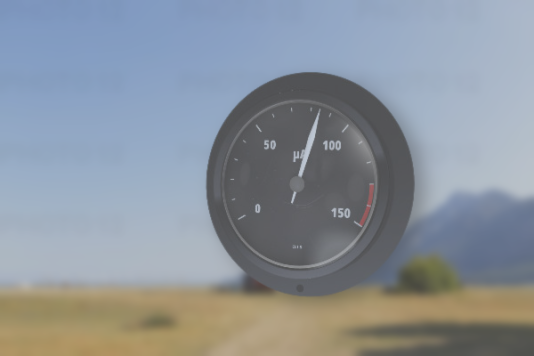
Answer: **85** µA
